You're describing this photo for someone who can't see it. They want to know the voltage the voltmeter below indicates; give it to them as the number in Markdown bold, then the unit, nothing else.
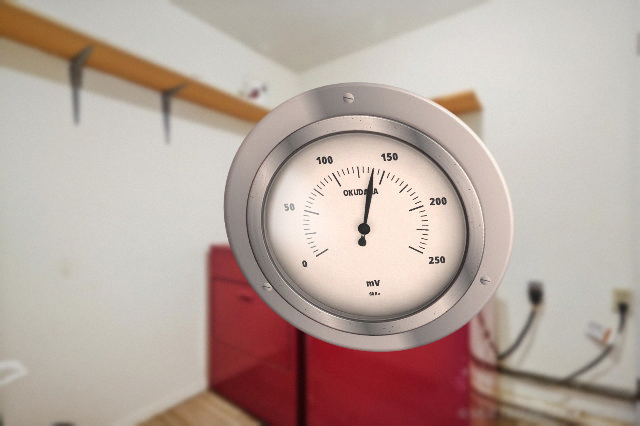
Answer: **140** mV
